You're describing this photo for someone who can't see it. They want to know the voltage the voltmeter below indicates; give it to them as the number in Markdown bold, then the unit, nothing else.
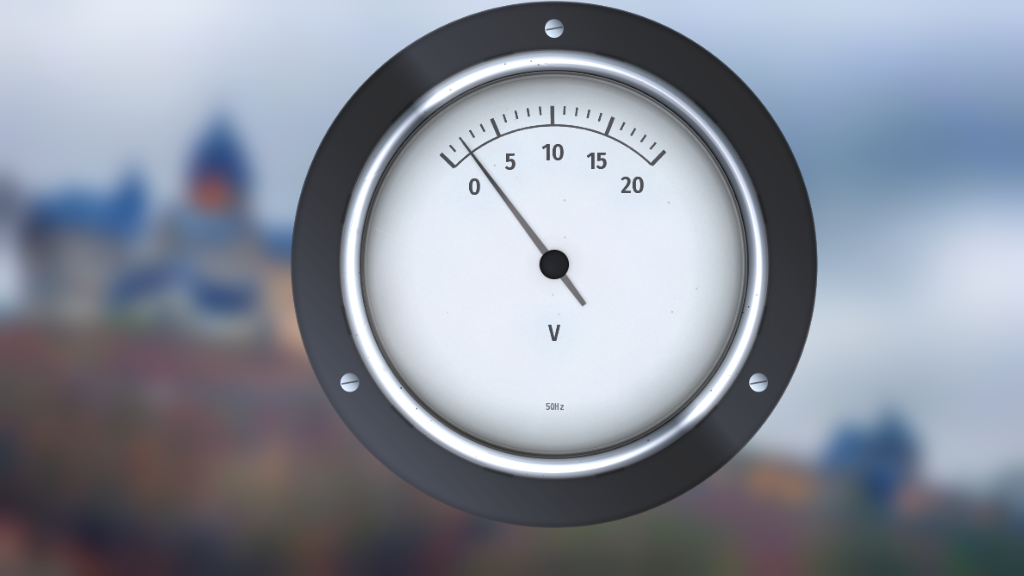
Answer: **2** V
